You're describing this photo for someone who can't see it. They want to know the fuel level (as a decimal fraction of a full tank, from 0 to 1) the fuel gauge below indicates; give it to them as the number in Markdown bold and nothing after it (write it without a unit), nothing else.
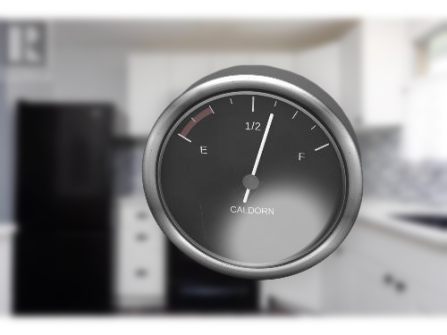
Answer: **0.625**
